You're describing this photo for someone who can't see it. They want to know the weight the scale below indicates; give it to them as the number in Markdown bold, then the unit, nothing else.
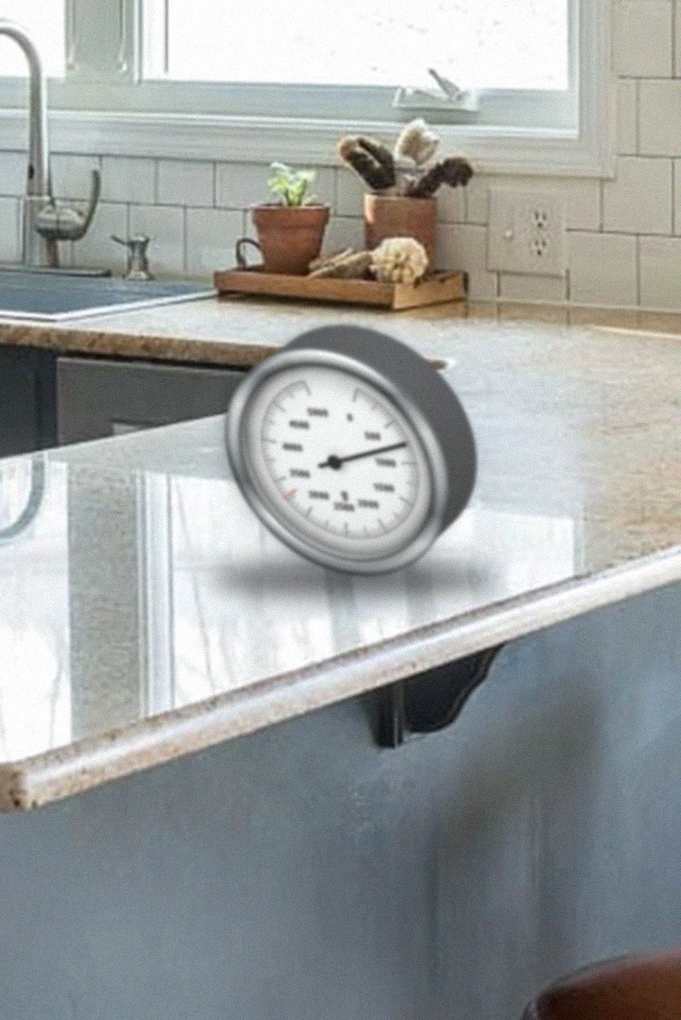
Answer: **750** g
